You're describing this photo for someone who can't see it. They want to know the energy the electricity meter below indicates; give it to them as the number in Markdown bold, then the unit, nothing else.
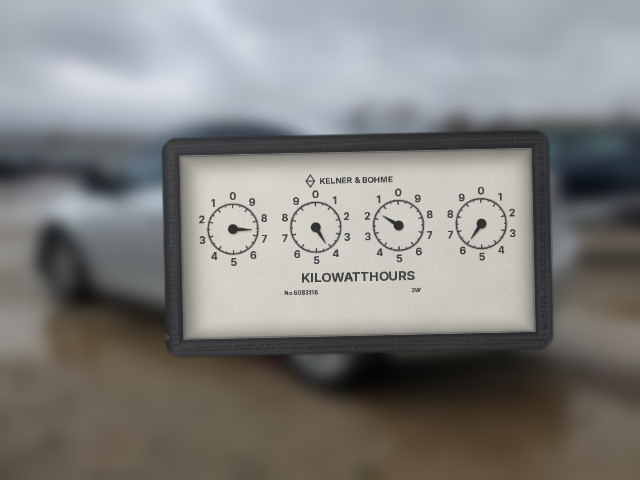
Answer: **7416** kWh
